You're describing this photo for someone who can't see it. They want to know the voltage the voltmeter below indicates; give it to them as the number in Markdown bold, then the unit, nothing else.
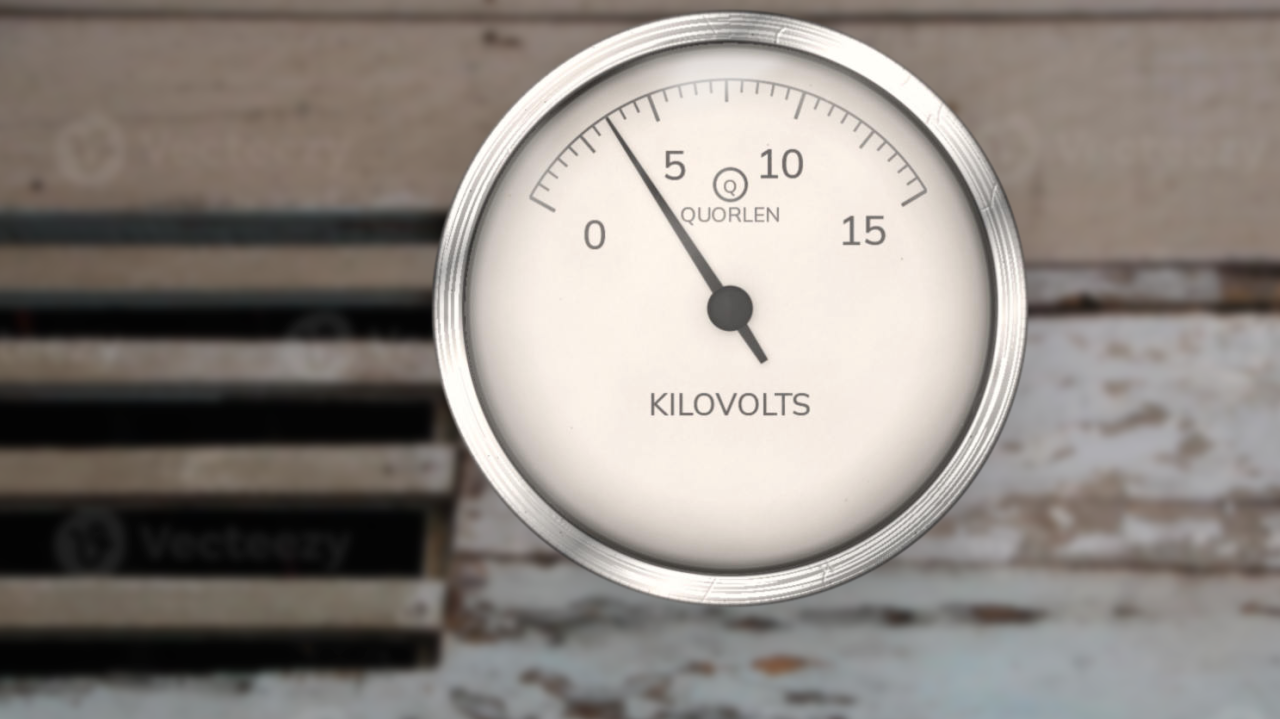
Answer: **3.5** kV
